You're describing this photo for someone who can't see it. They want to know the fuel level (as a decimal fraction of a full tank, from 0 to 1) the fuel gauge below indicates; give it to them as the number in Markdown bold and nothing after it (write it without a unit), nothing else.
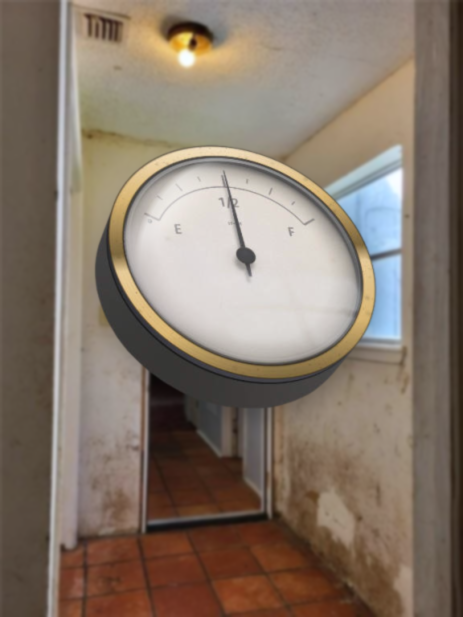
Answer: **0.5**
